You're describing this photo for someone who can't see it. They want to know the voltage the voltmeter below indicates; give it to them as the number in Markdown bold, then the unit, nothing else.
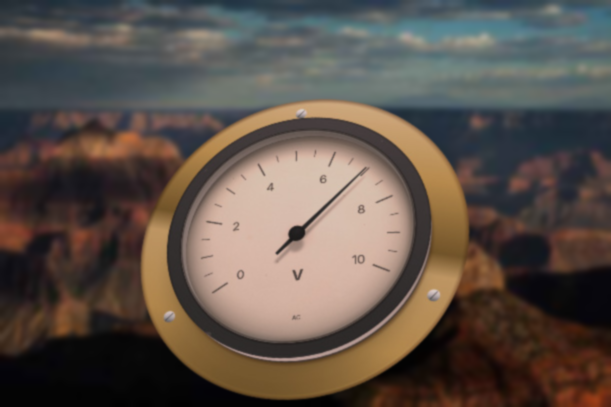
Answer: **7** V
